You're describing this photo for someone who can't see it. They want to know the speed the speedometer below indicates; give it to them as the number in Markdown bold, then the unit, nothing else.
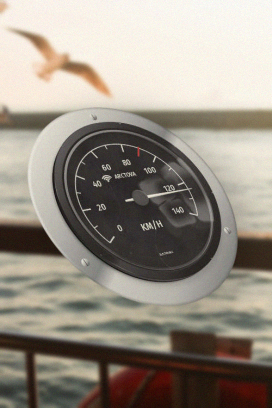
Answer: **125** km/h
